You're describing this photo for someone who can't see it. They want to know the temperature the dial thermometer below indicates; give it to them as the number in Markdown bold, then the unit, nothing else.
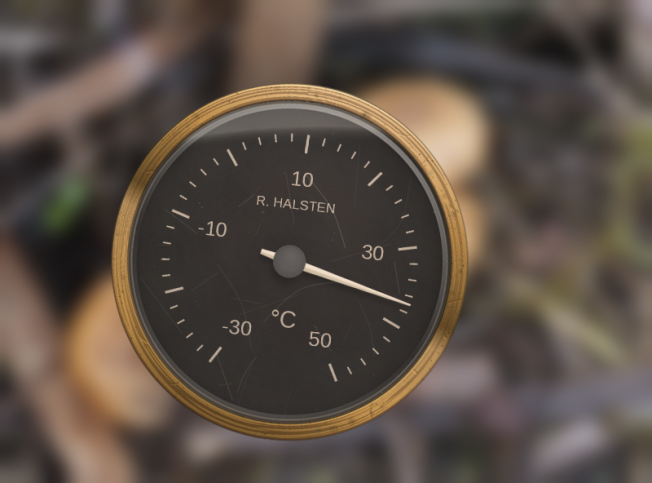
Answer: **37** °C
